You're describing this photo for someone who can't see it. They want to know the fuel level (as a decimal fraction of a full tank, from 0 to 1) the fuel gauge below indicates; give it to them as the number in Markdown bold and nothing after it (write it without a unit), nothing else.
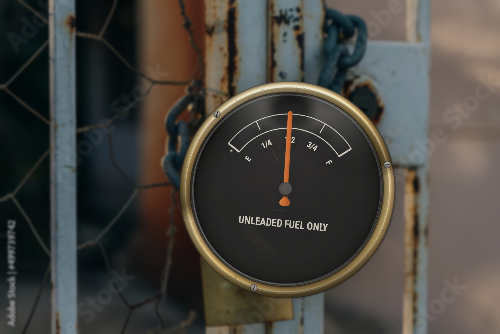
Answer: **0.5**
